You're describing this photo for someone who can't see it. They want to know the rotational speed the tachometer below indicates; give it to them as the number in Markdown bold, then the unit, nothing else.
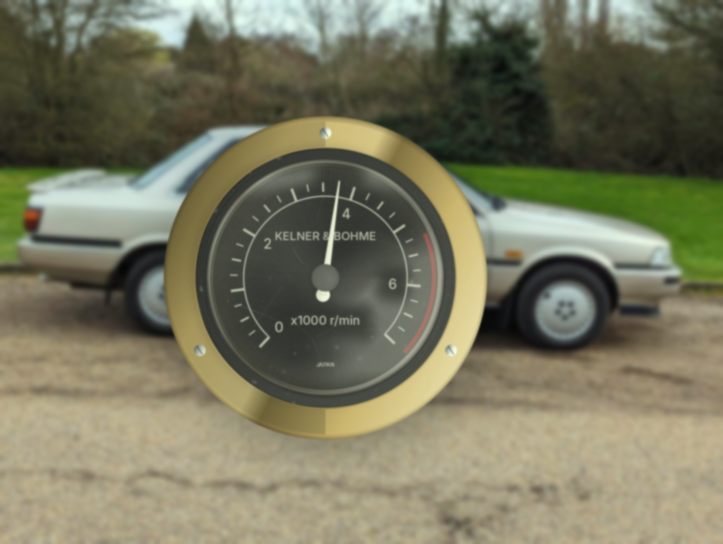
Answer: **3750** rpm
